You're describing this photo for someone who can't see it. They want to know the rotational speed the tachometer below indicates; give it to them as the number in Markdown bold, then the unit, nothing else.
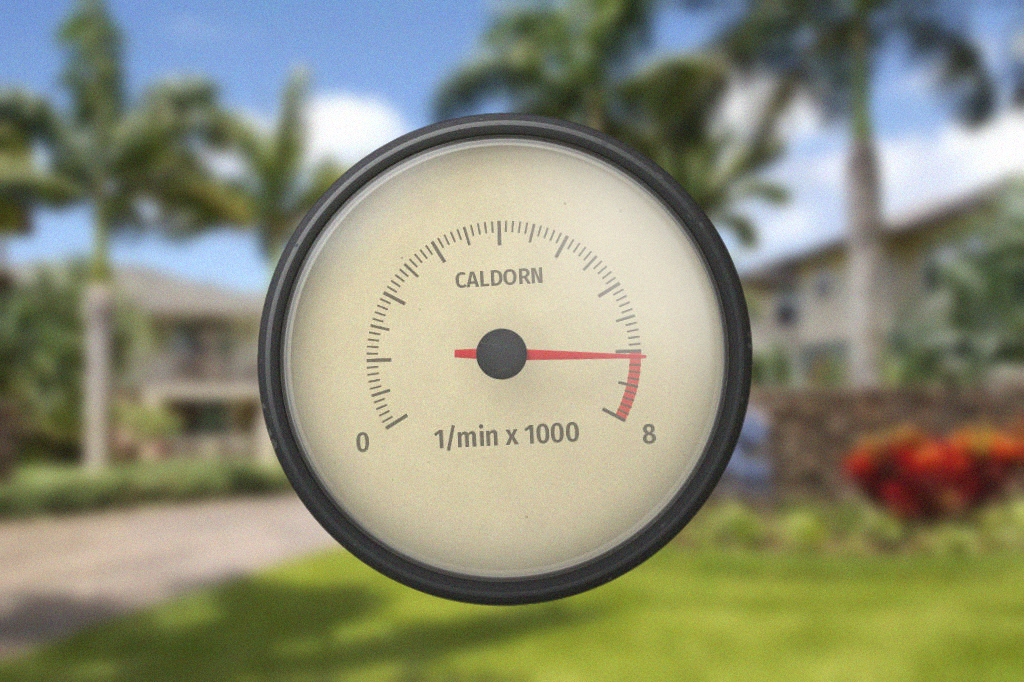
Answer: **7100** rpm
